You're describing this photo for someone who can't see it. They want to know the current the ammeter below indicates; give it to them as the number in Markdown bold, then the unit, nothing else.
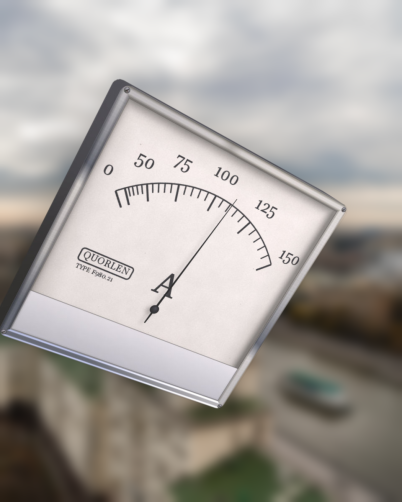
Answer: **110** A
